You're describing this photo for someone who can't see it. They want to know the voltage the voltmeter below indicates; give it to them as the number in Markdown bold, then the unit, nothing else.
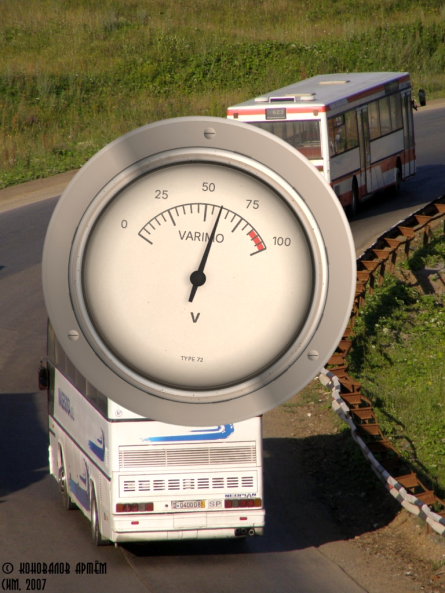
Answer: **60** V
